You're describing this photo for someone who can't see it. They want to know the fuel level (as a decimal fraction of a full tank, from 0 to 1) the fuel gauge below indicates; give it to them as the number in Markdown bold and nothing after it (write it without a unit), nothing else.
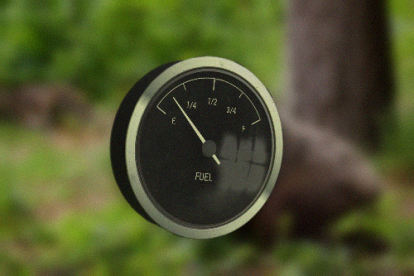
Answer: **0.125**
